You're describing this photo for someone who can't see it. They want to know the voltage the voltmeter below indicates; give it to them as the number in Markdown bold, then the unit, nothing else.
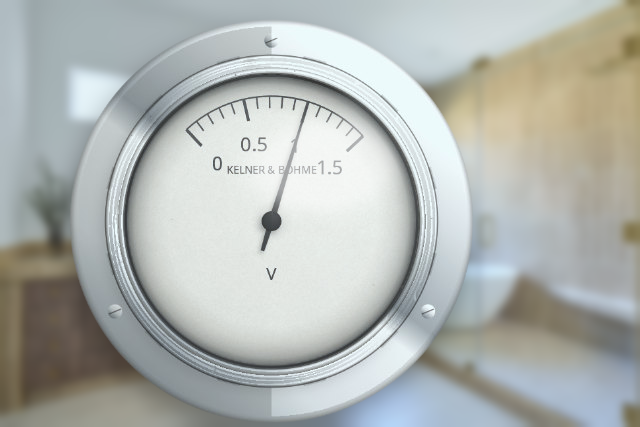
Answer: **1** V
